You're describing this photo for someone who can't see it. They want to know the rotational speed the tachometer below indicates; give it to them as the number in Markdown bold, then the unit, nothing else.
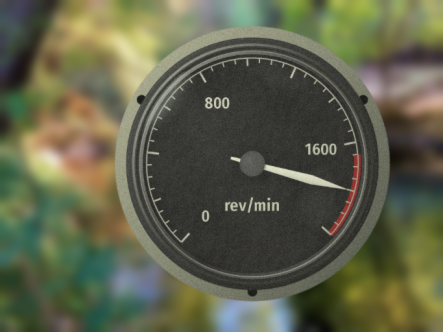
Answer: **1800** rpm
